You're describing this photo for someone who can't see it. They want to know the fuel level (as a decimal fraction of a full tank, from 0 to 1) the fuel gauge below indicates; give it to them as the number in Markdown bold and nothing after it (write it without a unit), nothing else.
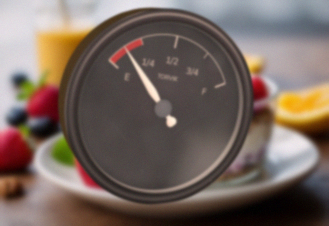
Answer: **0.125**
